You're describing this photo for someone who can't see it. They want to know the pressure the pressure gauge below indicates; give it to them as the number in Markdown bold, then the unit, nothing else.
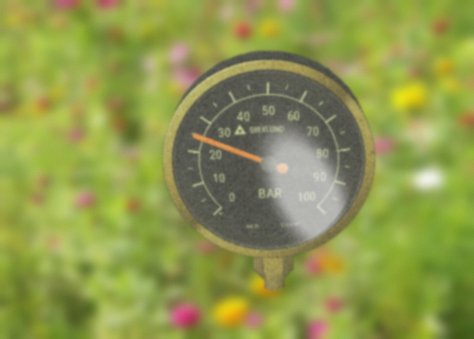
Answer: **25** bar
